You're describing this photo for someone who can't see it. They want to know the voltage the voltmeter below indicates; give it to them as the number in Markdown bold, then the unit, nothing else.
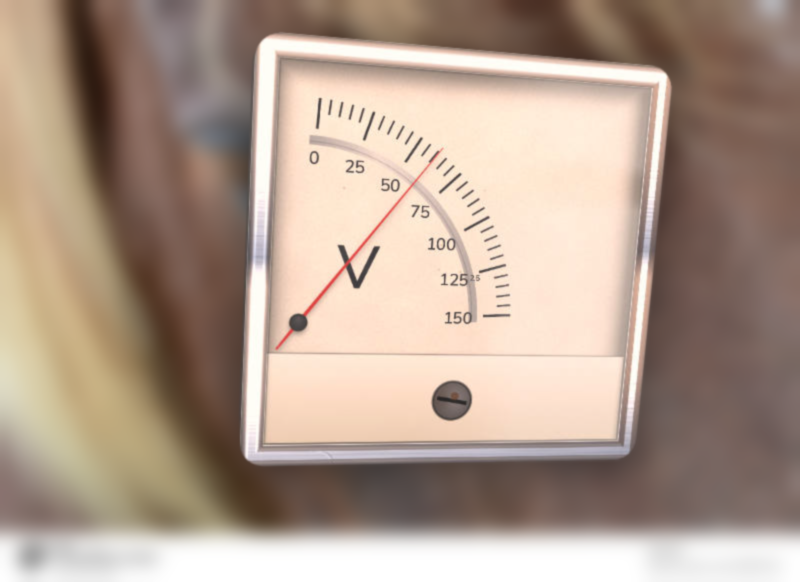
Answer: **60** V
